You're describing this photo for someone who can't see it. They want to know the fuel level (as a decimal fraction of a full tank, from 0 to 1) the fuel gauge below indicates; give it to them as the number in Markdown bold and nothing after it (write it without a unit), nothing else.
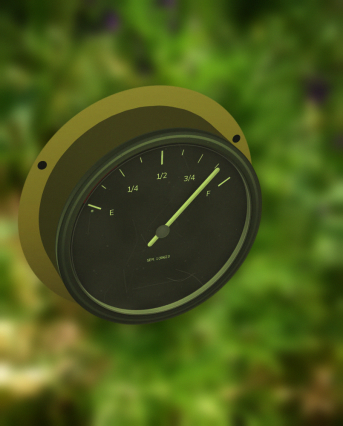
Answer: **0.875**
